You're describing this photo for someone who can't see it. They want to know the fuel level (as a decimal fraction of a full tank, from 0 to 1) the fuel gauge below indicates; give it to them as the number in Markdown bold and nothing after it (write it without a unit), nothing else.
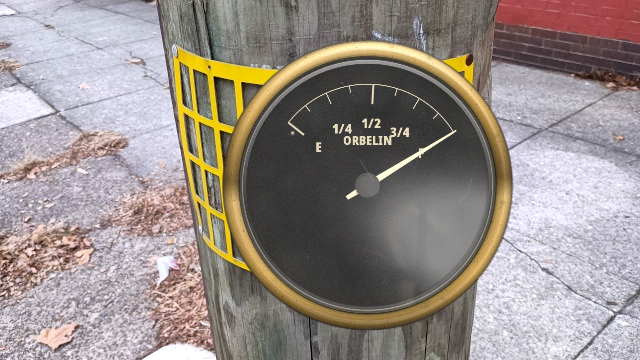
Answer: **1**
